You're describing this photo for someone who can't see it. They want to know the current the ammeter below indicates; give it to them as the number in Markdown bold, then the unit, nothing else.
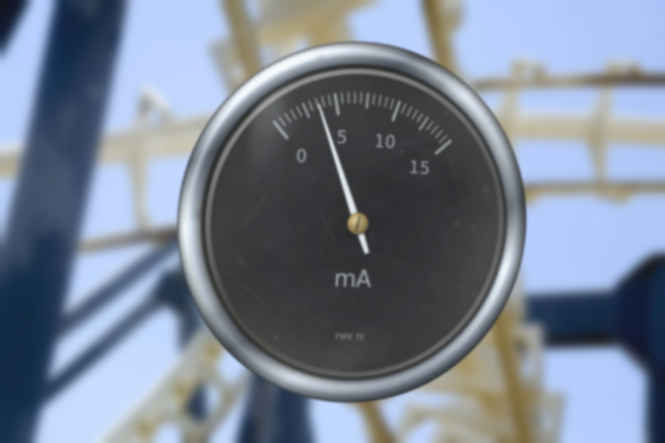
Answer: **3.5** mA
